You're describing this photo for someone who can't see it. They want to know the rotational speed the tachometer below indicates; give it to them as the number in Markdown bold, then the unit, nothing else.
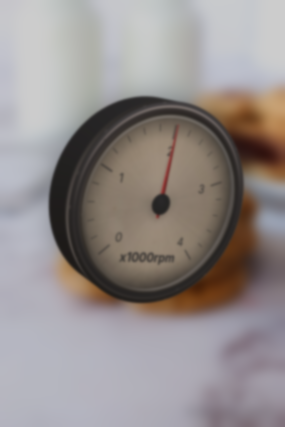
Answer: **2000** rpm
